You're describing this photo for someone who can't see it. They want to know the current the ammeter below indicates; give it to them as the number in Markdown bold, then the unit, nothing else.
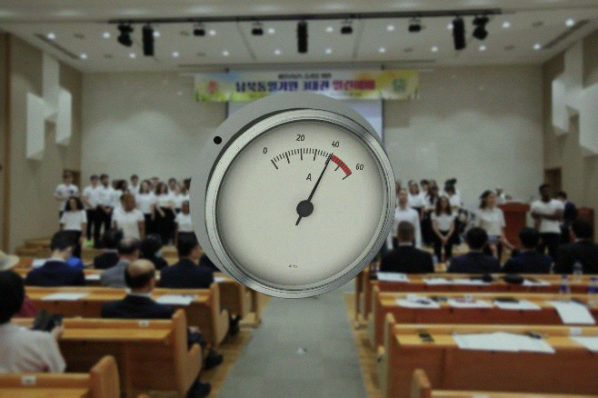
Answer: **40** A
